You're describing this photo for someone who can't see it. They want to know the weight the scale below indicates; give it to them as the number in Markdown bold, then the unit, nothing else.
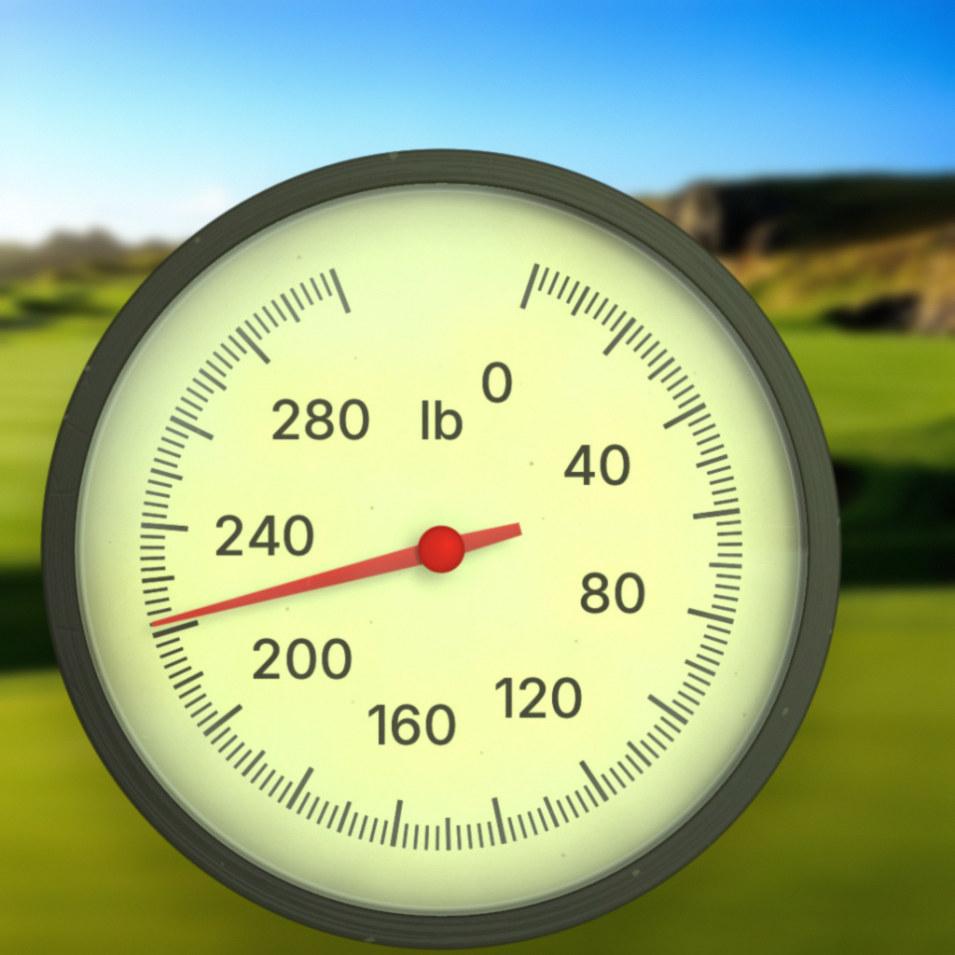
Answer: **222** lb
